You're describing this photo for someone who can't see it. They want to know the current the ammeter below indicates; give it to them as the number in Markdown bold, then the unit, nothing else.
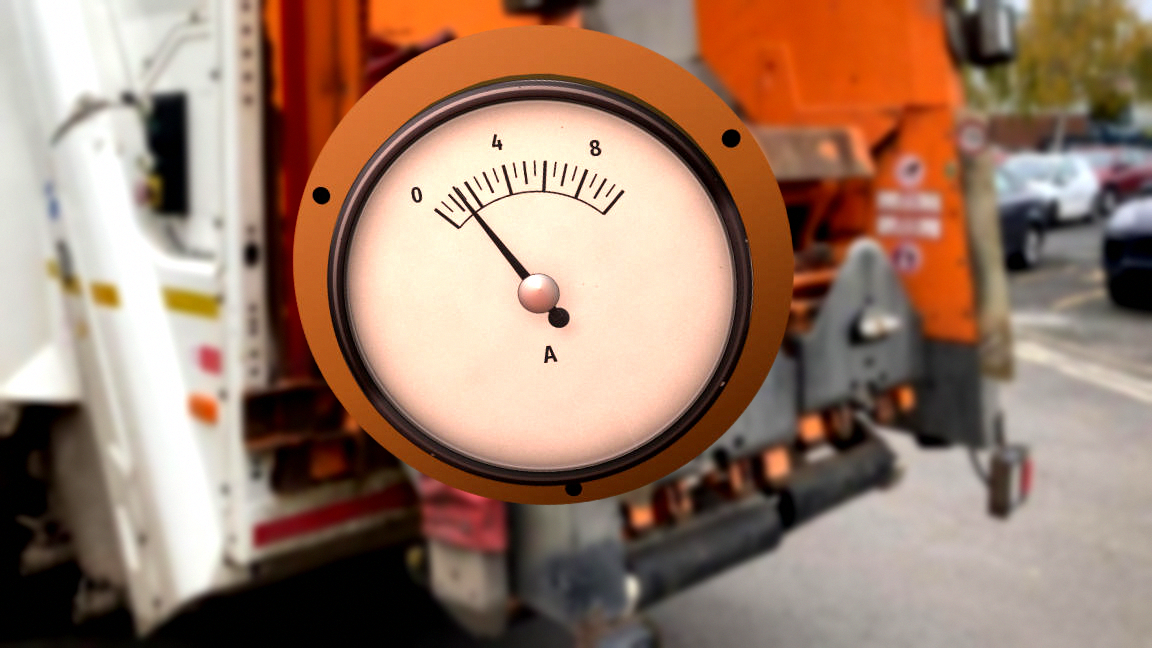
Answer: **1.5** A
